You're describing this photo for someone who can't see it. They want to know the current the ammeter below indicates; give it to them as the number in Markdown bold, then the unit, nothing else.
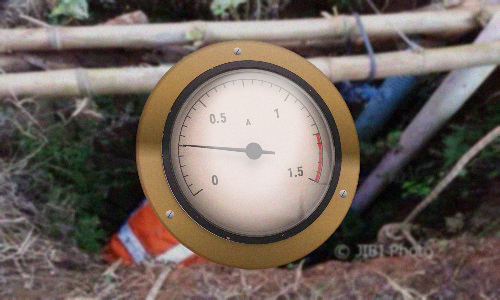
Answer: **0.25** A
